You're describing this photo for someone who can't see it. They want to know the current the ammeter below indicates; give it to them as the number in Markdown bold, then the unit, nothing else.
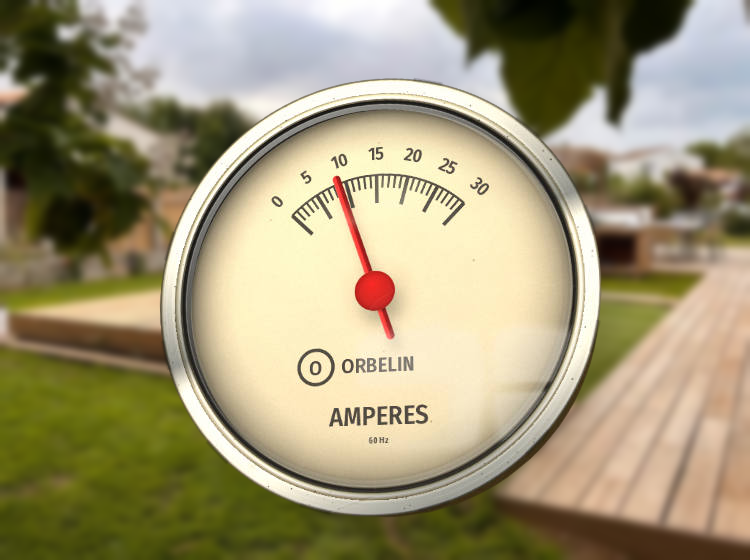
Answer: **9** A
